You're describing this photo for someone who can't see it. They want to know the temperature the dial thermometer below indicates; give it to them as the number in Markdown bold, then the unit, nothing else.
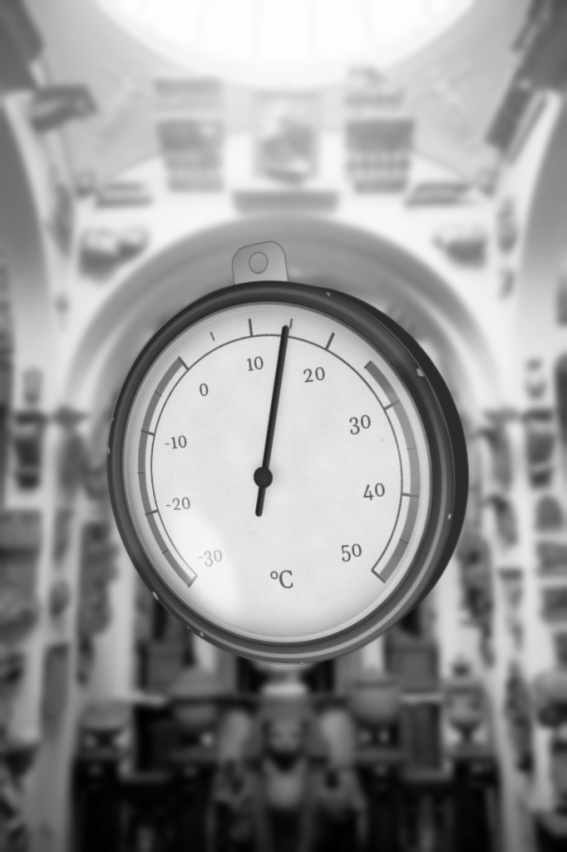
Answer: **15** °C
